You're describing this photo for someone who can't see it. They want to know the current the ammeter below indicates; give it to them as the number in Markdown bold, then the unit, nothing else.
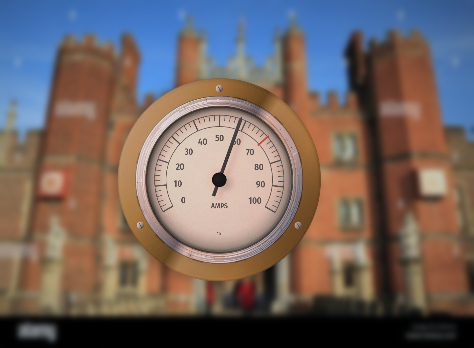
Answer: **58** A
